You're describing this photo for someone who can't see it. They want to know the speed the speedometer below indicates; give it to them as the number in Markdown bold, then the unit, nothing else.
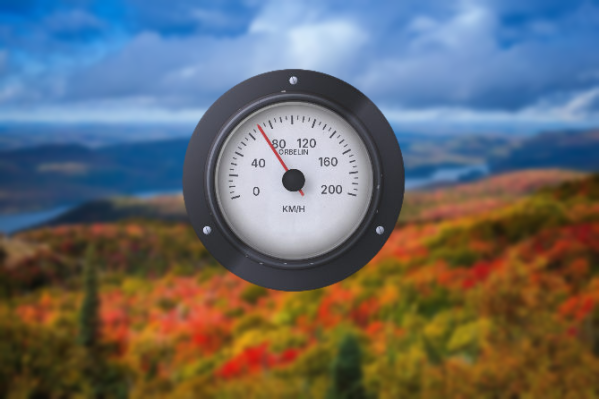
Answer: **70** km/h
